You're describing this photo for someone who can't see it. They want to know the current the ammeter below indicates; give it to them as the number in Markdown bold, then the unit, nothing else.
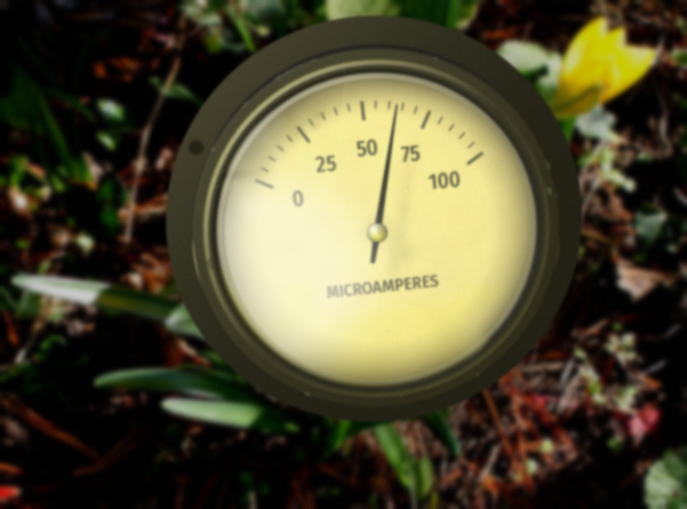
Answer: **62.5** µA
